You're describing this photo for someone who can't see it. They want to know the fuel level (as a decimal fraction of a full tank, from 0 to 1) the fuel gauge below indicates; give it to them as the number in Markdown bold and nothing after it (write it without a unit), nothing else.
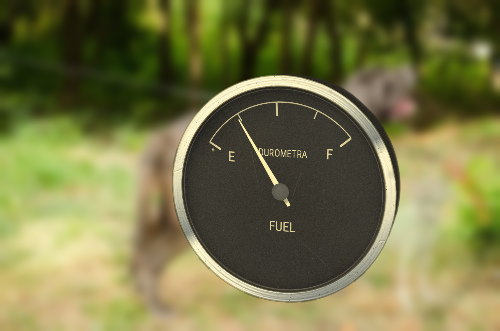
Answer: **0.25**
